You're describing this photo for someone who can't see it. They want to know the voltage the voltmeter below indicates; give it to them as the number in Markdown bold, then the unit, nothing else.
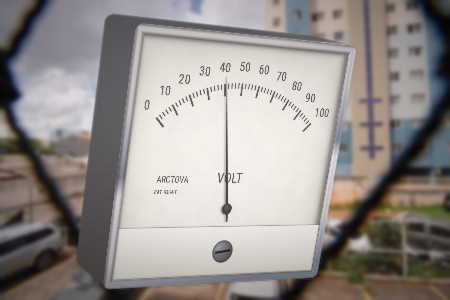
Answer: **40** V
